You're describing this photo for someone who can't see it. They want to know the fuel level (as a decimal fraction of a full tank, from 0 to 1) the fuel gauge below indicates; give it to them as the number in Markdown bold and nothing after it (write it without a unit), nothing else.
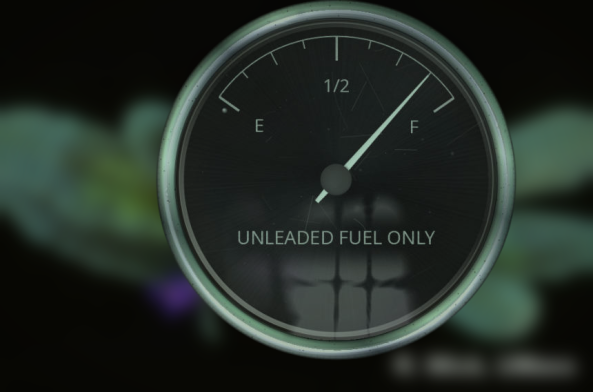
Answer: **0.875**
